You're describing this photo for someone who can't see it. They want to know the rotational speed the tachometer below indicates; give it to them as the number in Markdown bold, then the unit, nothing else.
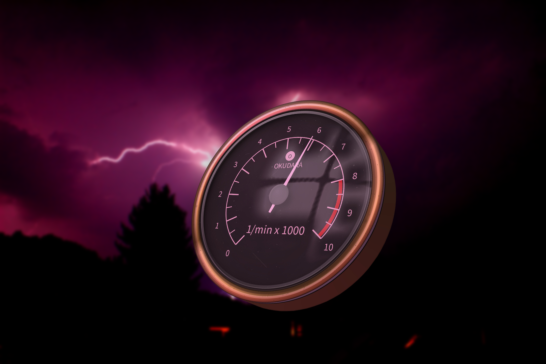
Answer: **6000** rpm
